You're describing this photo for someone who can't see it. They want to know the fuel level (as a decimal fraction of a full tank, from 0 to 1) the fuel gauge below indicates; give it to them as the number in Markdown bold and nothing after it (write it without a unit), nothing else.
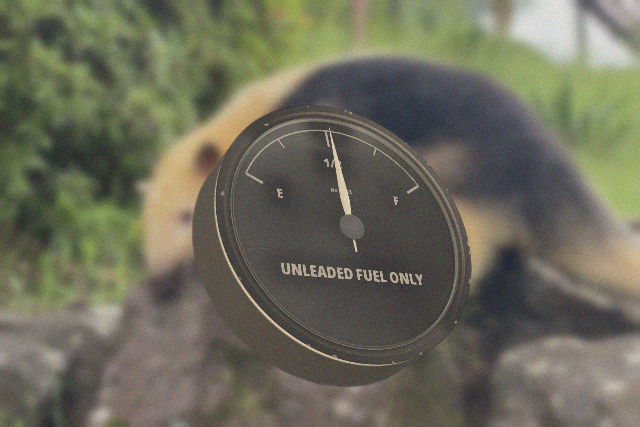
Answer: **0.5**
